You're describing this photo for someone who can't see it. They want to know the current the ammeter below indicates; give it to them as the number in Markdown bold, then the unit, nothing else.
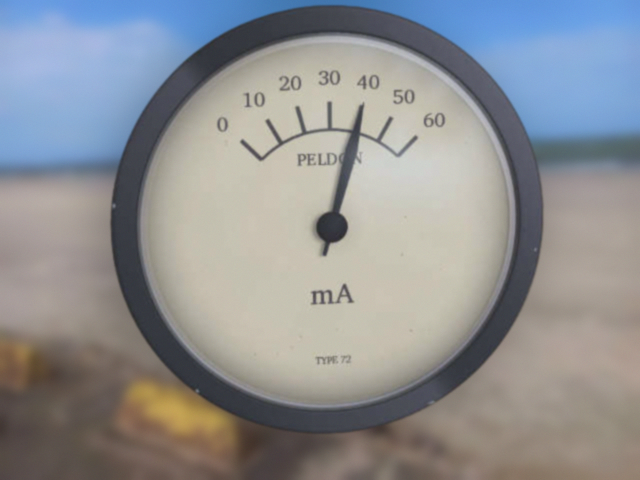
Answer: **40** mA
